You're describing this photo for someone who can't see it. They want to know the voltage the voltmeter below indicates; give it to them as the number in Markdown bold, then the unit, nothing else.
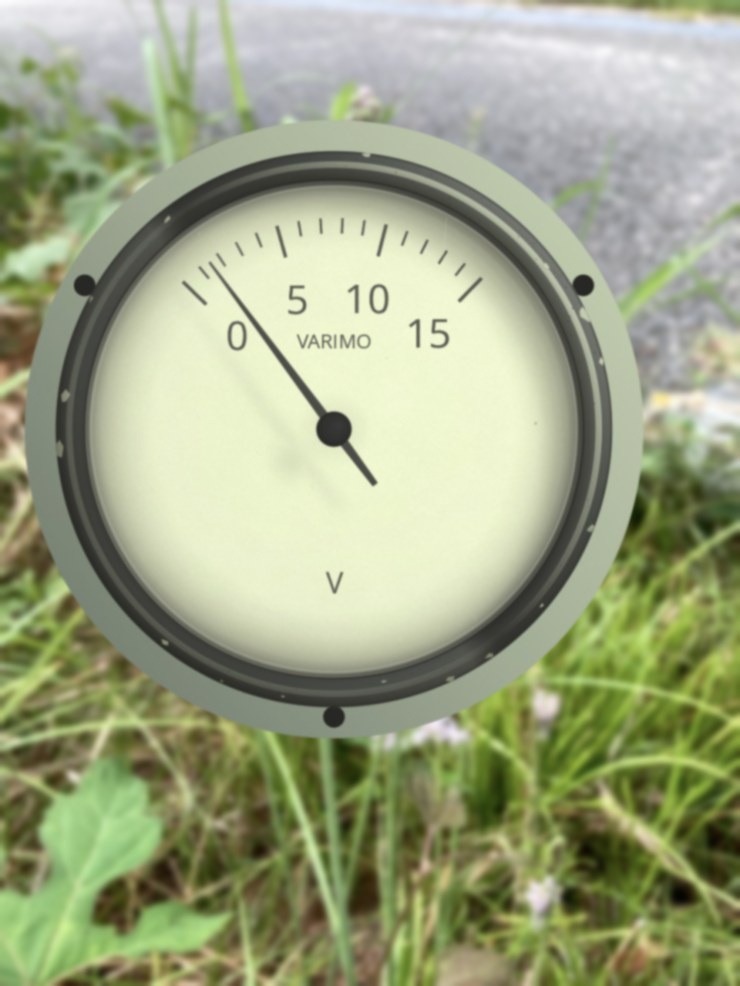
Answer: **1.5** V
